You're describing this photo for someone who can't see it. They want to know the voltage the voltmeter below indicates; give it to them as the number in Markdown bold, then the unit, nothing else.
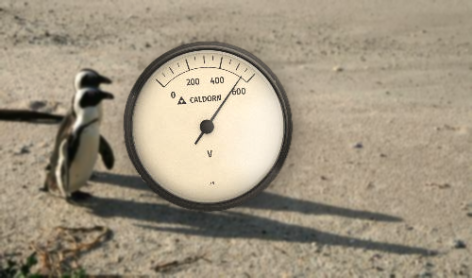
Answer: **550** V
